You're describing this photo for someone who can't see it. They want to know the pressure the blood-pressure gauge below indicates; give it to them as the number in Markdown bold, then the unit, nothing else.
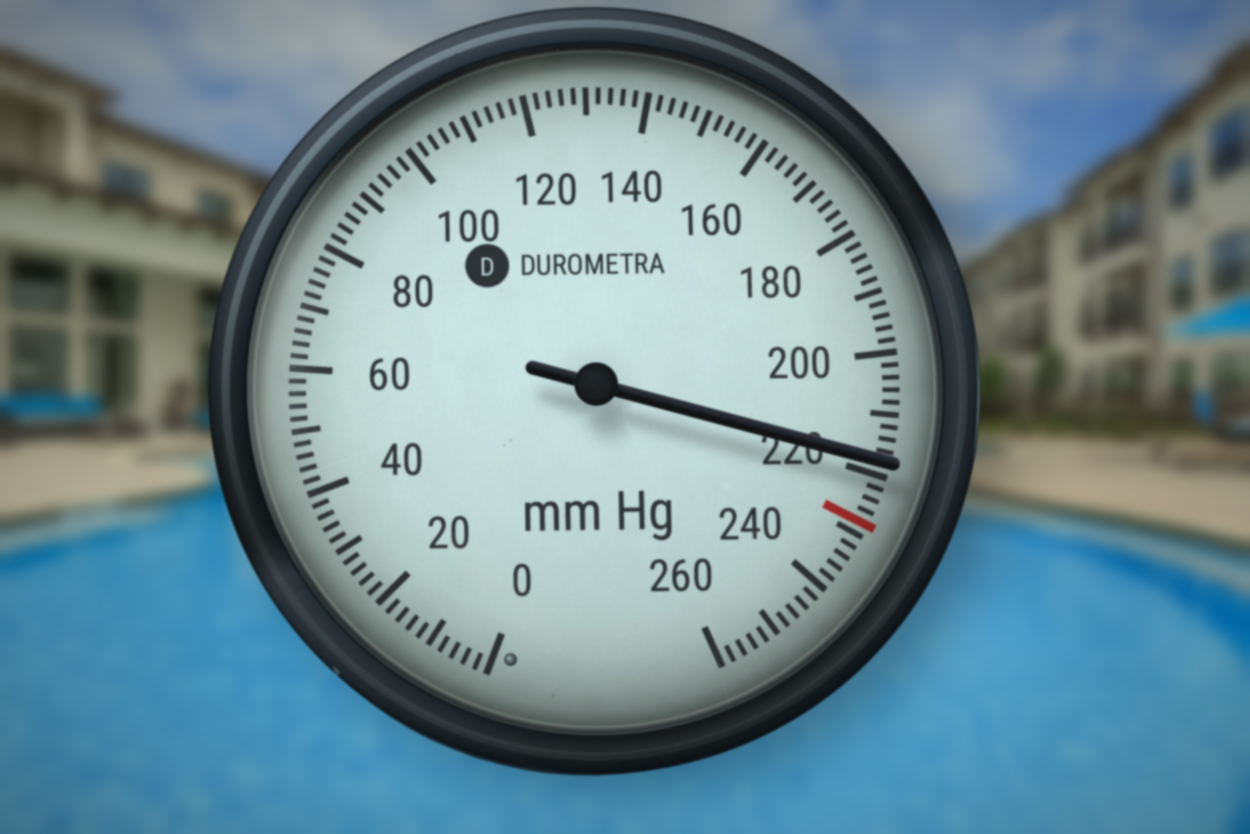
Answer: **218** mmHg
